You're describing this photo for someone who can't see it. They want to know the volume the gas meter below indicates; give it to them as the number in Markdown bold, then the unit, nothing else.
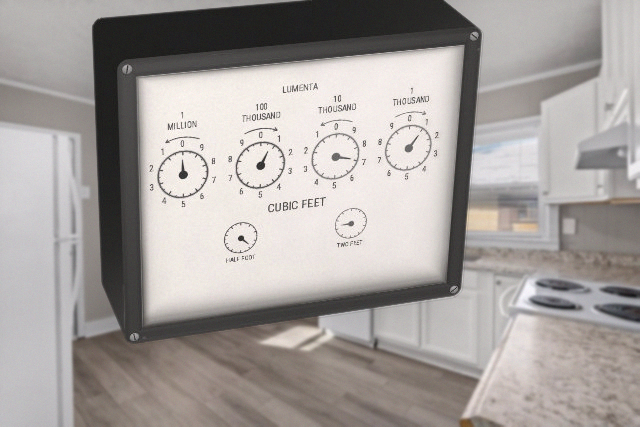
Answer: **7100** ft³
